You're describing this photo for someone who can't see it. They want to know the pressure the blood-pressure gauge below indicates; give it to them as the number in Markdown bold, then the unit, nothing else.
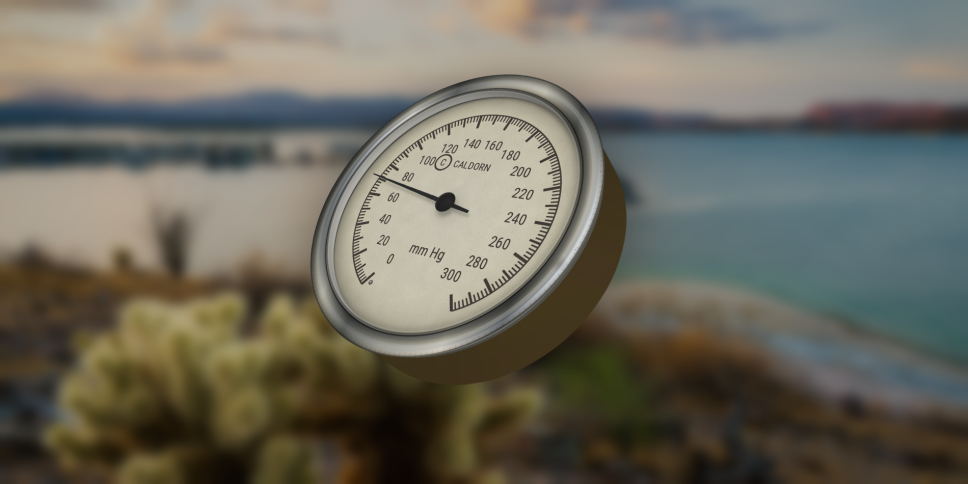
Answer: **70** mmHg
